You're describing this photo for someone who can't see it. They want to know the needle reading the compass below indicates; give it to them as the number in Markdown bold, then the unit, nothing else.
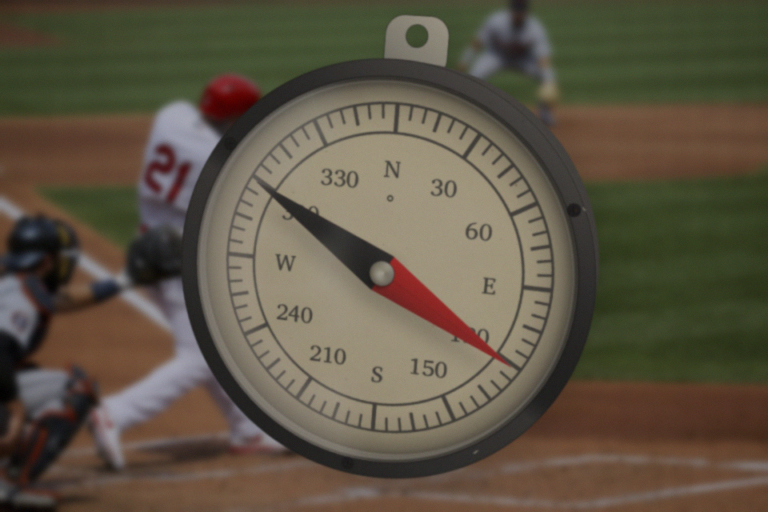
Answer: **120** °
